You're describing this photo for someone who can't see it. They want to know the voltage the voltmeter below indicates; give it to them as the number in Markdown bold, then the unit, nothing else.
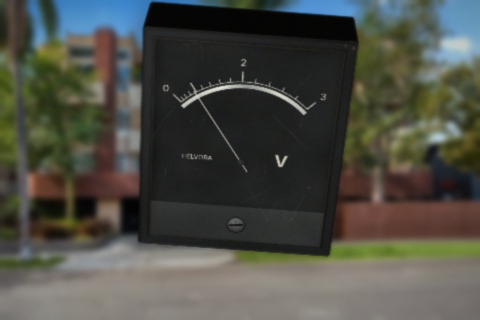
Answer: **1** V
